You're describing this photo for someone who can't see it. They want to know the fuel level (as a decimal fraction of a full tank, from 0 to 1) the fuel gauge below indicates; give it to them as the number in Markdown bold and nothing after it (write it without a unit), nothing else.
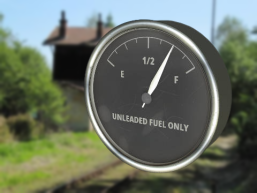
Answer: **0.75**
